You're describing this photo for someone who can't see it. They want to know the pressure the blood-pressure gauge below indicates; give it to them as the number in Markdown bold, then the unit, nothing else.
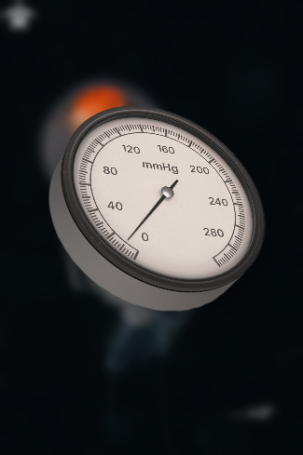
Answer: **10** mmHg
